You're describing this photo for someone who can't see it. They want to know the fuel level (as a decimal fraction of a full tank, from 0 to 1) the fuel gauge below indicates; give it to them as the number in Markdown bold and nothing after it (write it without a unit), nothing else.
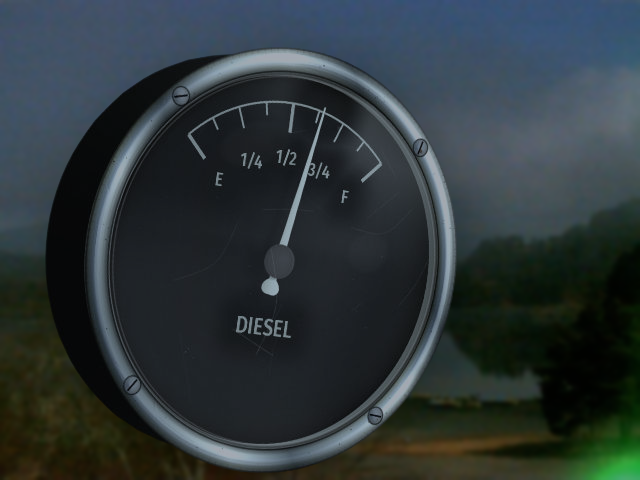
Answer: **0.625**
